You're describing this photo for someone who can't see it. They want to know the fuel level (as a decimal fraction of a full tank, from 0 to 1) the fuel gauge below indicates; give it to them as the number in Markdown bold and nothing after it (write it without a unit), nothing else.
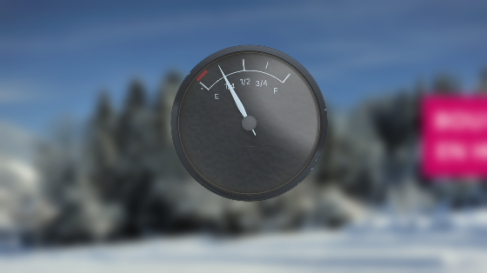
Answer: **0.25**
